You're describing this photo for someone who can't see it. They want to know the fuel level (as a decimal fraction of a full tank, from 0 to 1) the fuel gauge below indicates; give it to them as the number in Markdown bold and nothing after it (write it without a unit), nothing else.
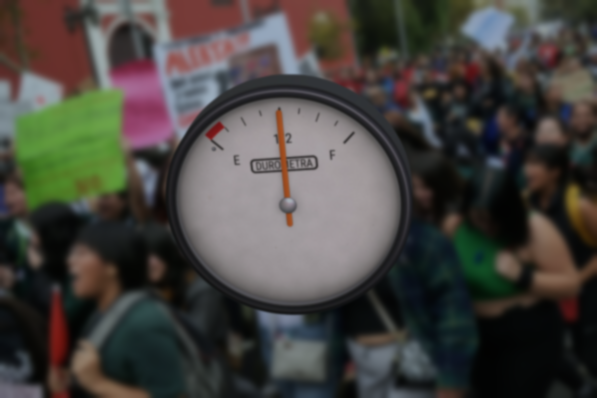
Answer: **0.5**
